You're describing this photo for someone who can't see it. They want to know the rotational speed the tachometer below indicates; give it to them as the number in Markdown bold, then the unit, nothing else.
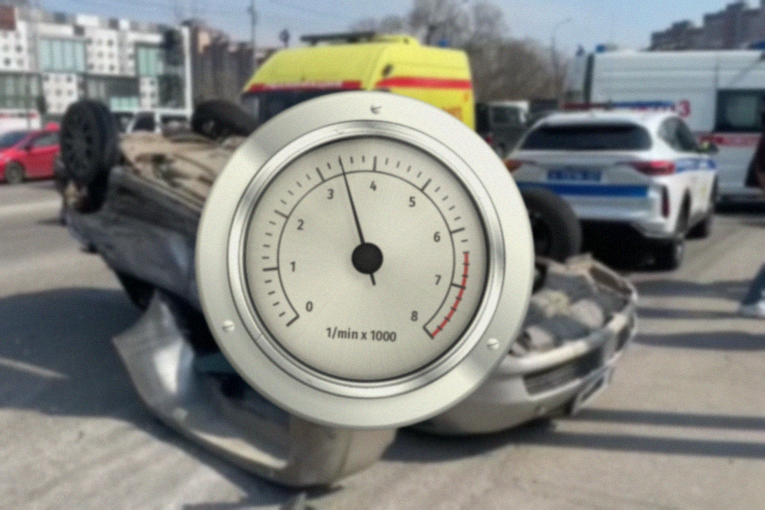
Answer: **3400** rpm
